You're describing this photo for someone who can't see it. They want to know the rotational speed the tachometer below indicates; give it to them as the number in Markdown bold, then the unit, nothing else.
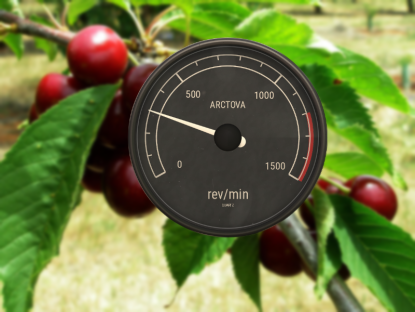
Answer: **300** rpm
